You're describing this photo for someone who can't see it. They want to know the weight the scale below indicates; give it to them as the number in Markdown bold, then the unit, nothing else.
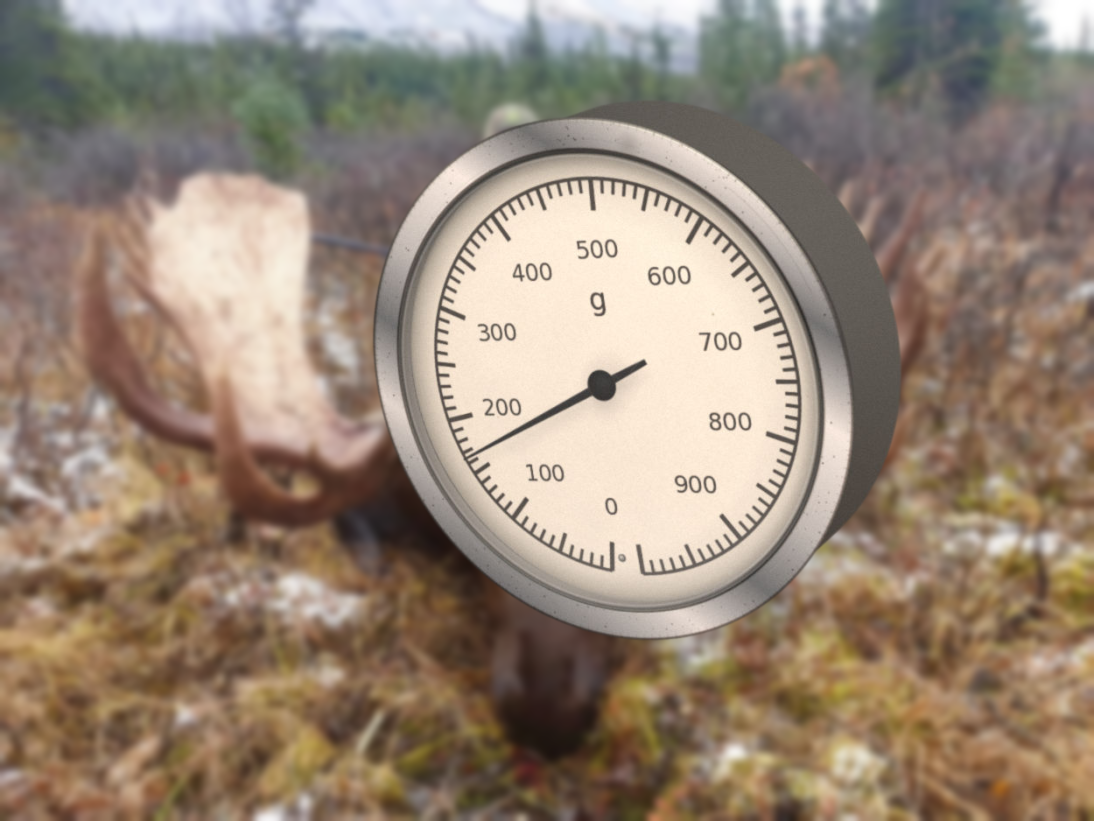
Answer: **165** g
